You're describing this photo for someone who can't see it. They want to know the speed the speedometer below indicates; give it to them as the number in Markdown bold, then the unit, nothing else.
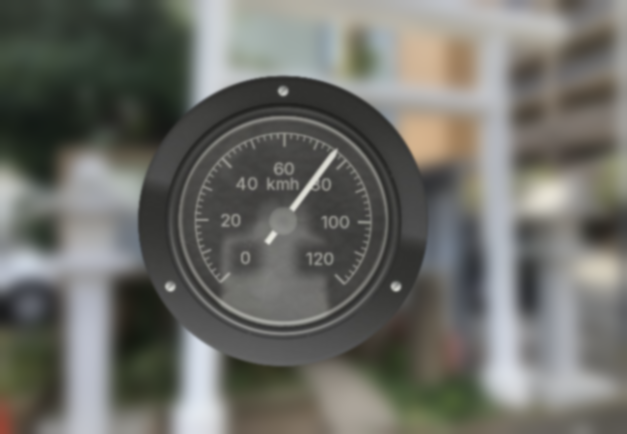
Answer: **76** km/h
